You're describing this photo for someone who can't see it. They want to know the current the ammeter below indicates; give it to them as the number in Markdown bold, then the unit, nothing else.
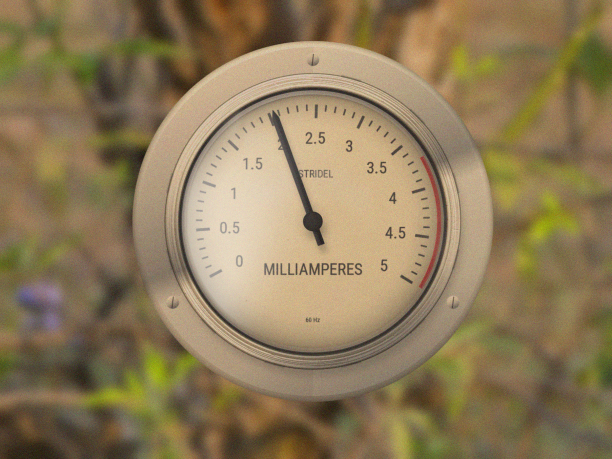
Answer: **2.05** mA
